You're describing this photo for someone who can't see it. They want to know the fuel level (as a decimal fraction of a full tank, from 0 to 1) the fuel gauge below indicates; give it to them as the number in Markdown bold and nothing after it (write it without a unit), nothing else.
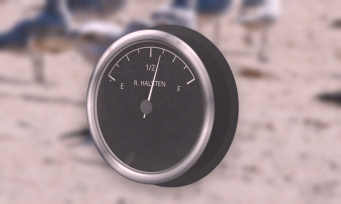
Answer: **0.625**
